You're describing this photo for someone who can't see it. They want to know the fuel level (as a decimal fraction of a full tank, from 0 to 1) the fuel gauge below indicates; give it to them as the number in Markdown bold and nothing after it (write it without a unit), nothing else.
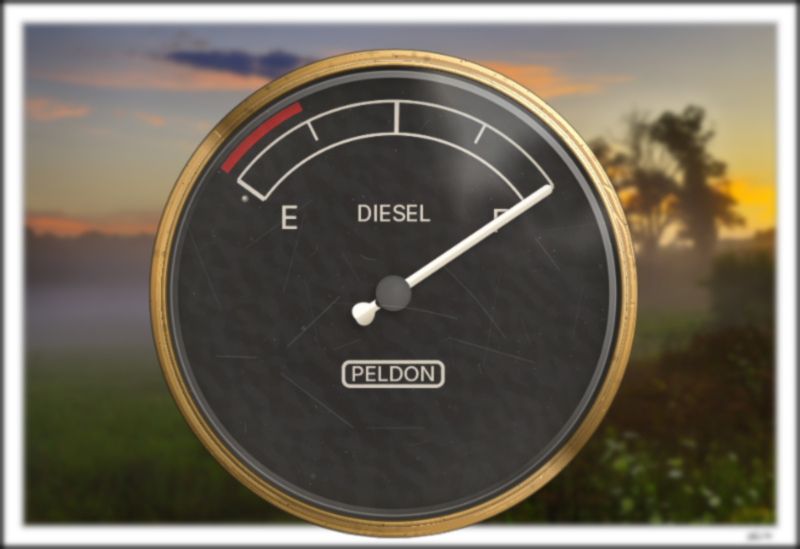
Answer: **1**
